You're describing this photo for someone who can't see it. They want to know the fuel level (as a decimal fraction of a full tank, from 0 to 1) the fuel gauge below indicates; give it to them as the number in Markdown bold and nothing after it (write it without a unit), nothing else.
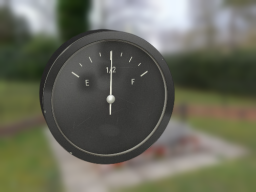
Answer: **0.5**
